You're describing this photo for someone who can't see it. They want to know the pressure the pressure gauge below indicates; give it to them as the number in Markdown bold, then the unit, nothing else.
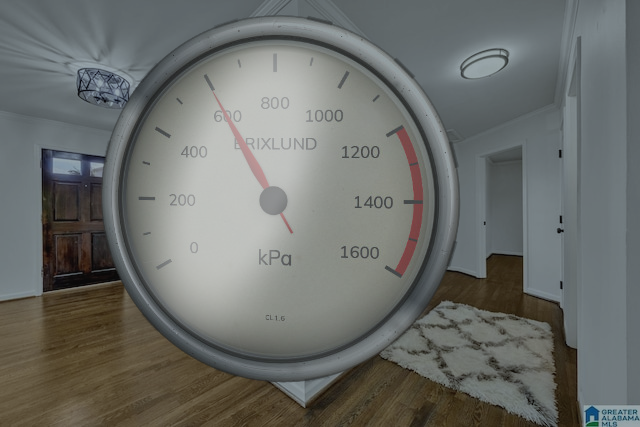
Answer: **600** kPa
